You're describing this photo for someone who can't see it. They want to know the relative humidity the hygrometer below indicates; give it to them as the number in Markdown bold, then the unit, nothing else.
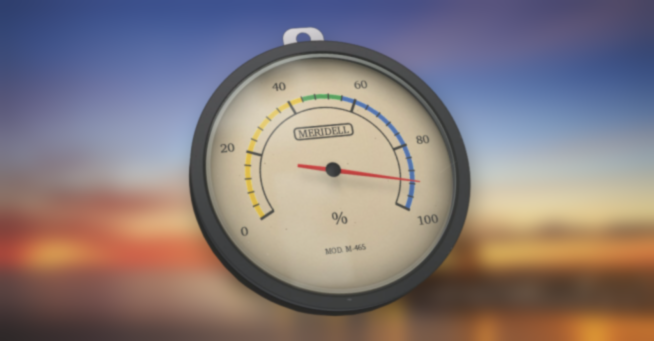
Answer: **92** %
